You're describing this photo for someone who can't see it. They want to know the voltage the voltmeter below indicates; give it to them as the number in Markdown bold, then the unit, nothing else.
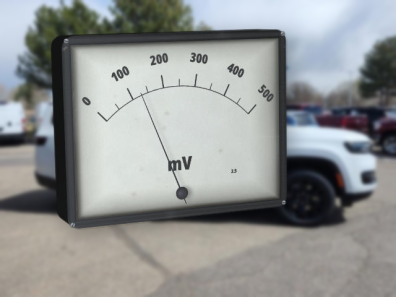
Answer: **125** mV
